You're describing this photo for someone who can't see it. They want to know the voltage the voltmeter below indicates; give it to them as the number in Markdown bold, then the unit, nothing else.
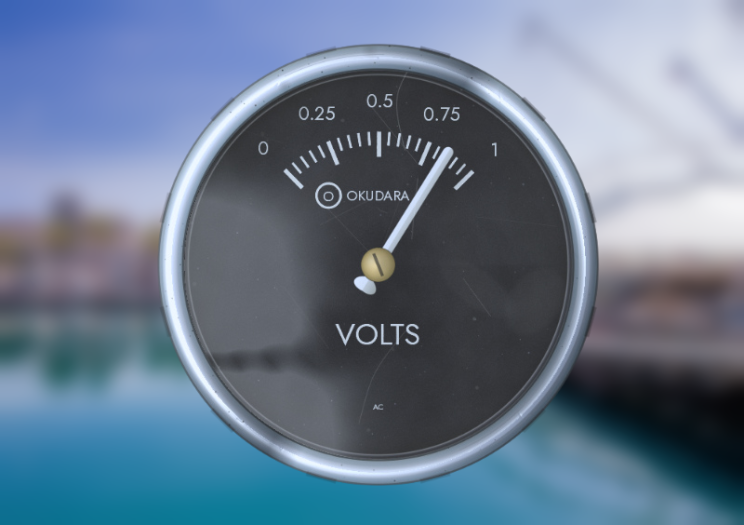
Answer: **0.85** V
